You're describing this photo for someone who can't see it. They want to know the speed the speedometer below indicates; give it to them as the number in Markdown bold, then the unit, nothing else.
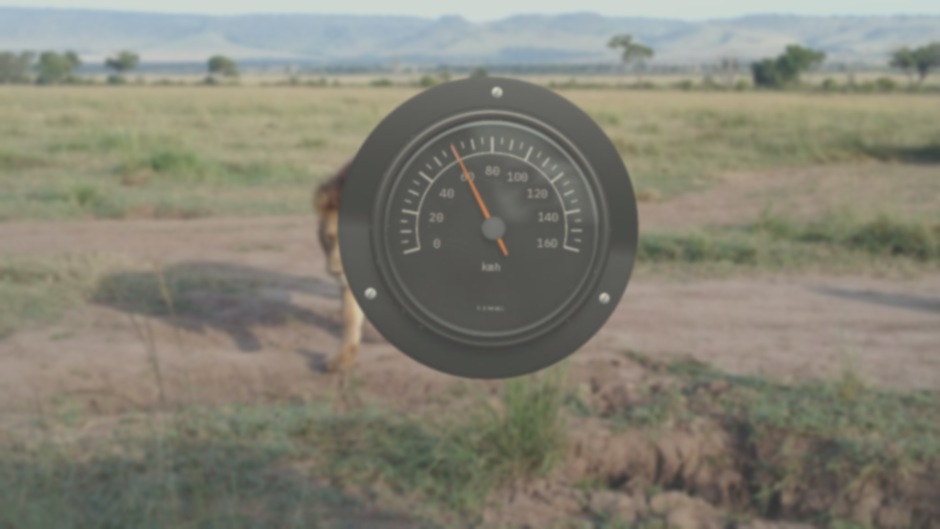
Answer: **60** km/h
